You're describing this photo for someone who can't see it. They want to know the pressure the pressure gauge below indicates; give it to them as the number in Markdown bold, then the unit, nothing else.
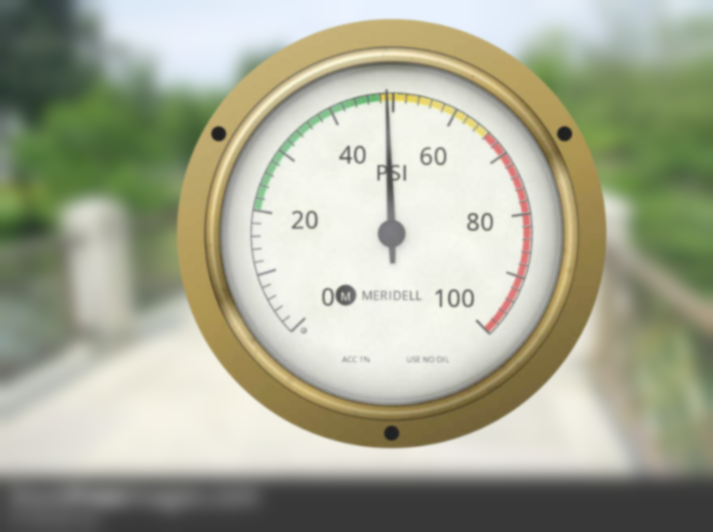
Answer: **49** psi
